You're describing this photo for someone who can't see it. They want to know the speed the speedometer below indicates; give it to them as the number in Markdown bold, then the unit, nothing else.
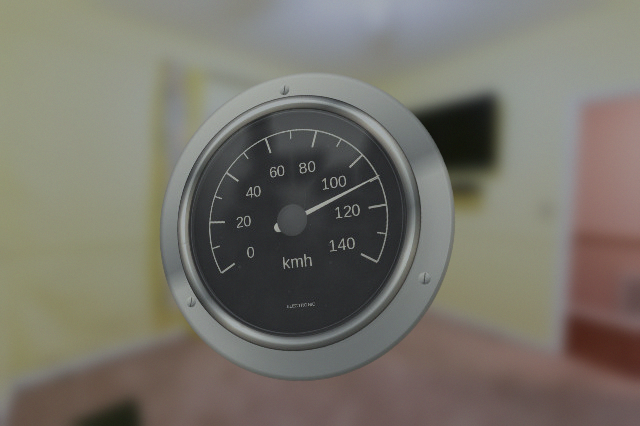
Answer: **110** km/h
